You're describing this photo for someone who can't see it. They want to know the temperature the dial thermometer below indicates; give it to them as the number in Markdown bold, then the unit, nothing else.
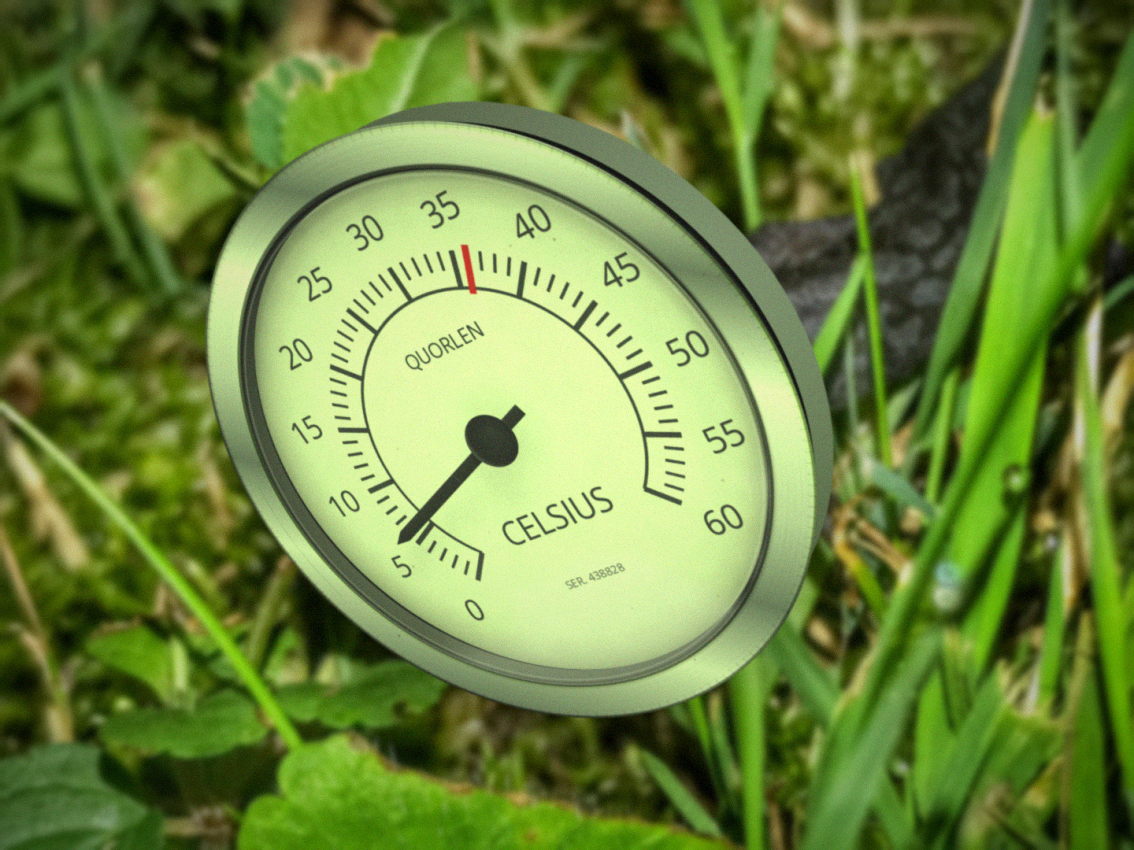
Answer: **6** °C
